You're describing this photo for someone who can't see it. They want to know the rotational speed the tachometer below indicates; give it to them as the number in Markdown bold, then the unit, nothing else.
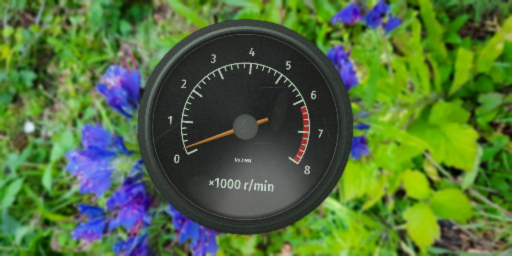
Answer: **200** rpm
